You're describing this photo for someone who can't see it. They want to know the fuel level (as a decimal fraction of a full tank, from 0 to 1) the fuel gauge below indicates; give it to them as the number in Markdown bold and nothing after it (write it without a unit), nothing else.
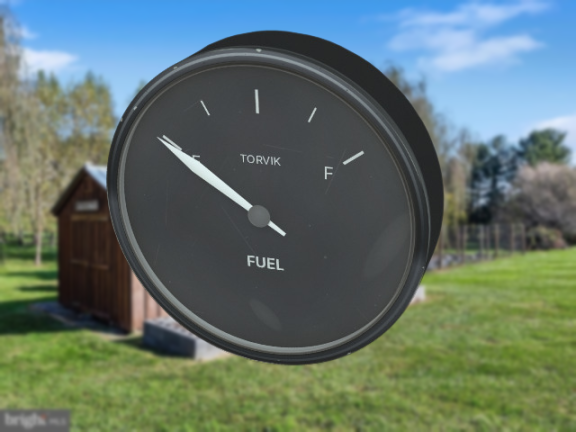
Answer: **0**
